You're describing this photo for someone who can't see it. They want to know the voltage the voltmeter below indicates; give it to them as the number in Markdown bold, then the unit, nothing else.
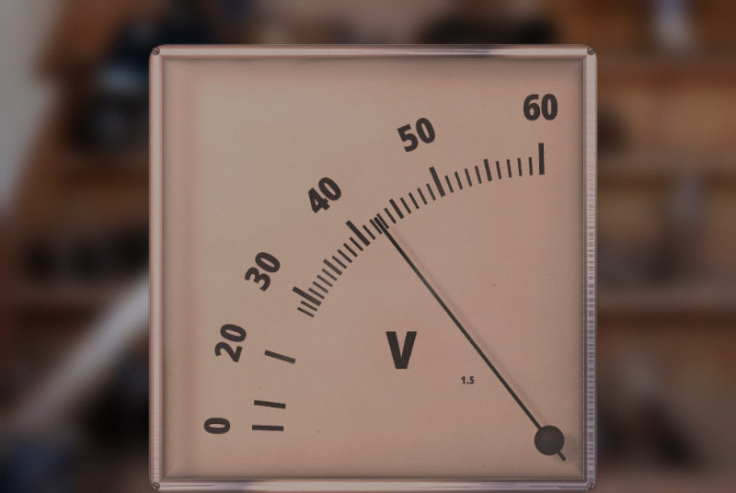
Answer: **42.5** V
